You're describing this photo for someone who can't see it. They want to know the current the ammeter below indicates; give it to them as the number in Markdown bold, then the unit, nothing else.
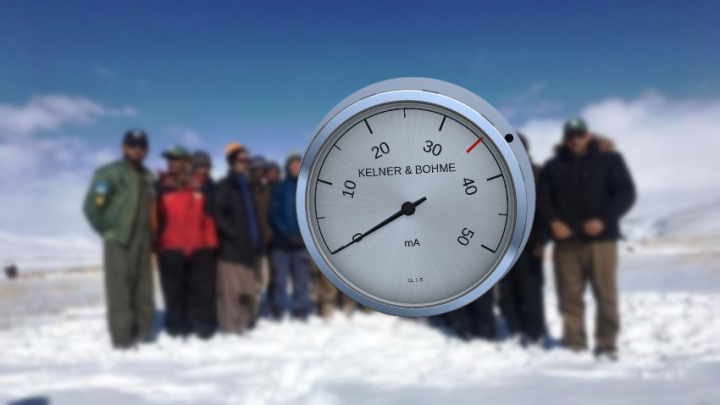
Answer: **0** mA
